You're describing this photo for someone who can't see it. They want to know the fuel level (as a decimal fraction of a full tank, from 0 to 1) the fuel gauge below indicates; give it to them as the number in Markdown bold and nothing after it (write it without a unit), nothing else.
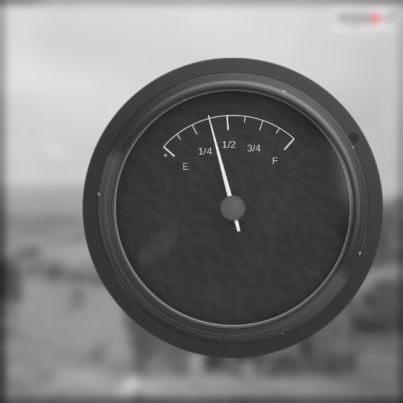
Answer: **0.375**
